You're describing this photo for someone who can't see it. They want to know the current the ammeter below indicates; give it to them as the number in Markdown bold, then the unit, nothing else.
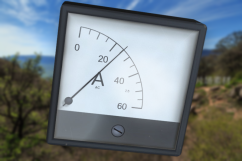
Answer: **25** A
